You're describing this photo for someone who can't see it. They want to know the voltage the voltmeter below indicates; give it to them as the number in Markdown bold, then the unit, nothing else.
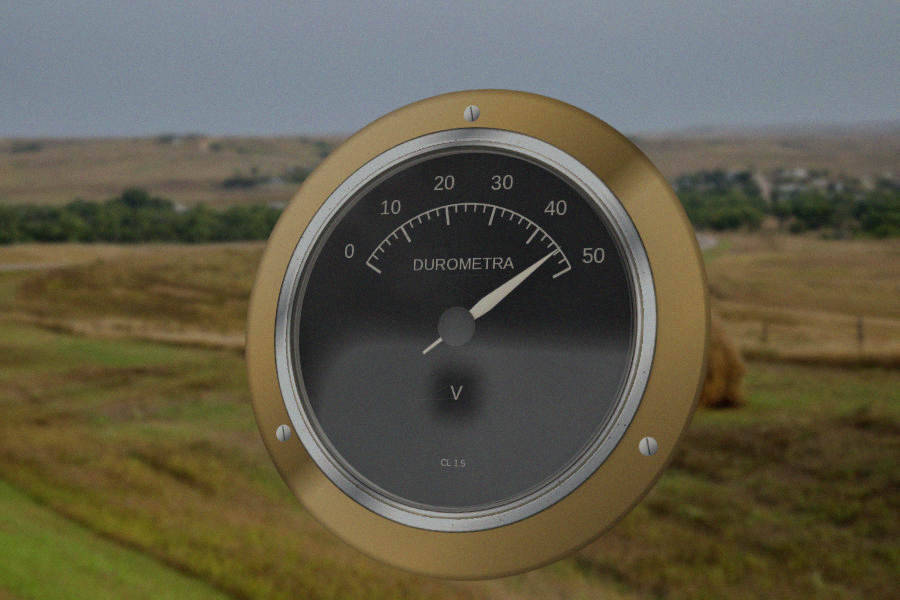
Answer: **46** V
